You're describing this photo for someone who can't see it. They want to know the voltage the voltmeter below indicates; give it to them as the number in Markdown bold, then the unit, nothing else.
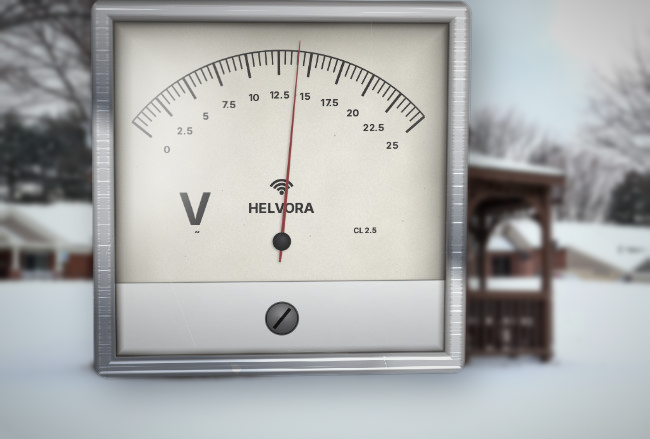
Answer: **14** V
